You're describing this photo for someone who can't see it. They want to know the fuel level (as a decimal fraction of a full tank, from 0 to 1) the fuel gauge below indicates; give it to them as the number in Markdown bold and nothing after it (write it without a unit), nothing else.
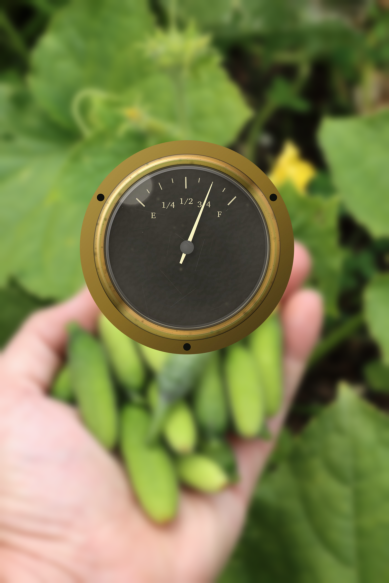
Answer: **0.75**
